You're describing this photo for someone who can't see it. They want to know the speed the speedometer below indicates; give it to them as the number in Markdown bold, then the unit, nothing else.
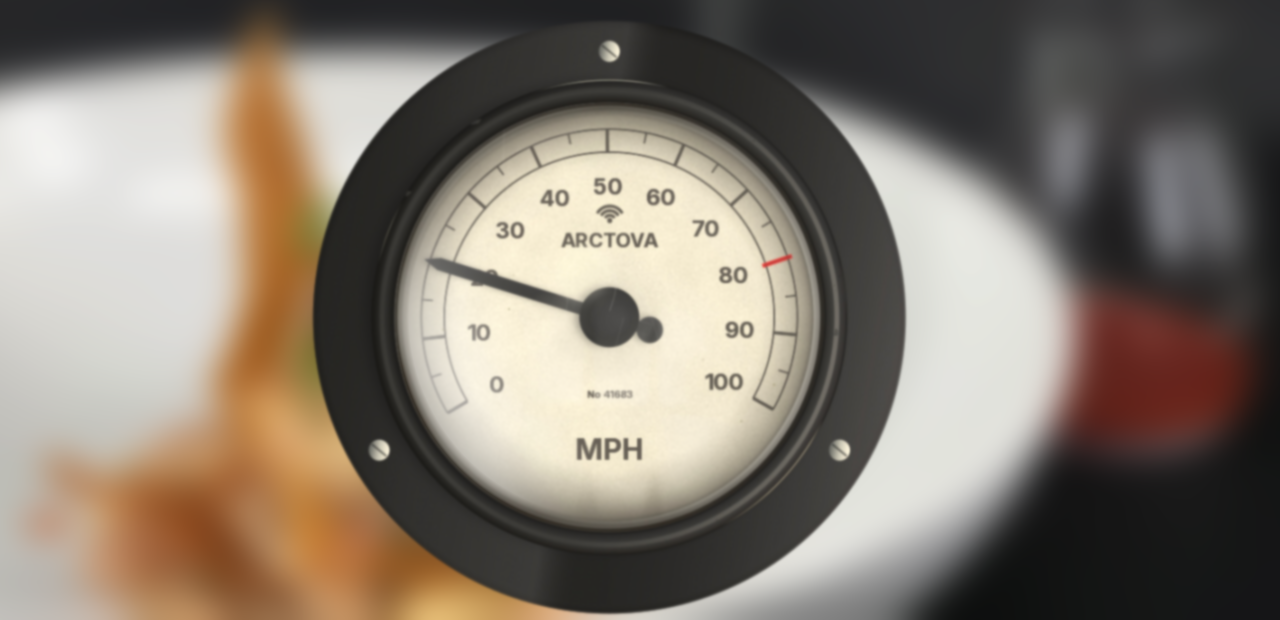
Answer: **20** mph
